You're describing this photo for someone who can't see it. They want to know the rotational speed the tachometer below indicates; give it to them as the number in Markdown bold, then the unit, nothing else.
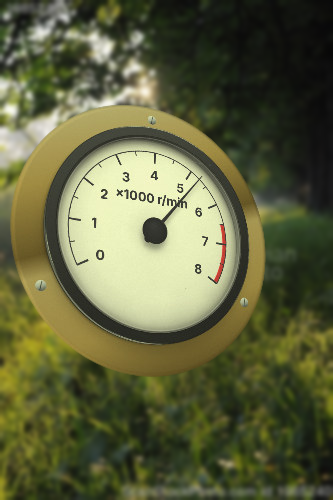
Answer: **5250** rpm
